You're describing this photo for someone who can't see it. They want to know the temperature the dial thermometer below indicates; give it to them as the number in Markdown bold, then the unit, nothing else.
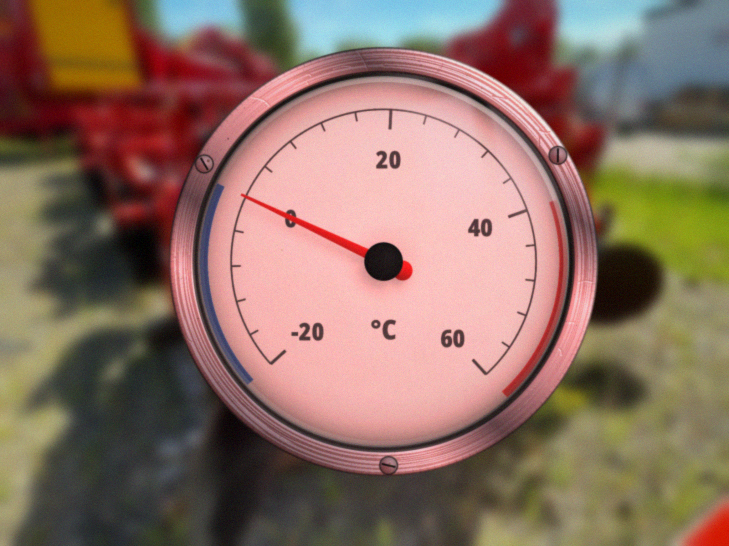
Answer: **0** °C
